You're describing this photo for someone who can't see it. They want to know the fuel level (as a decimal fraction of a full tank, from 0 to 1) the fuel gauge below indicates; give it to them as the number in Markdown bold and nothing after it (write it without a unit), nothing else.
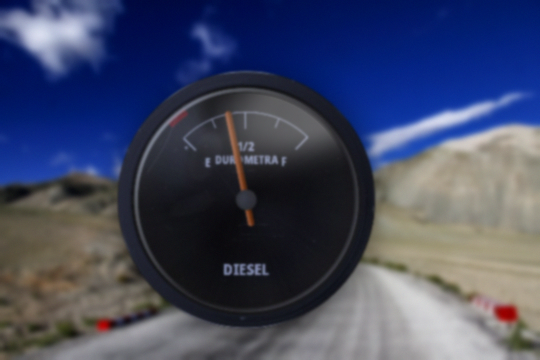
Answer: **0.375**
